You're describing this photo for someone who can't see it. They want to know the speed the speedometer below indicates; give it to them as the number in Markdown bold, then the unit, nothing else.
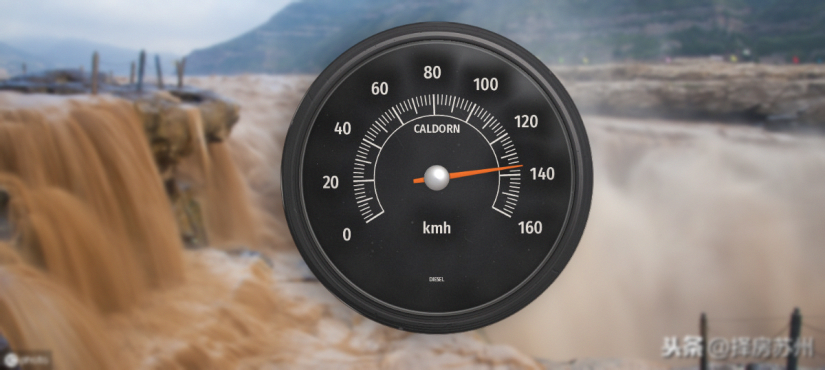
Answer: **136** km/h
